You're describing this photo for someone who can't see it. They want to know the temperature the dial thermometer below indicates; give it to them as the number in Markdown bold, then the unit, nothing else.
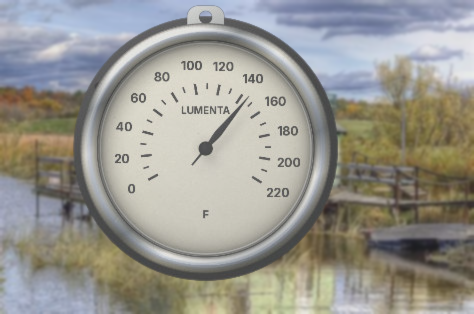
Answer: **145** °F
